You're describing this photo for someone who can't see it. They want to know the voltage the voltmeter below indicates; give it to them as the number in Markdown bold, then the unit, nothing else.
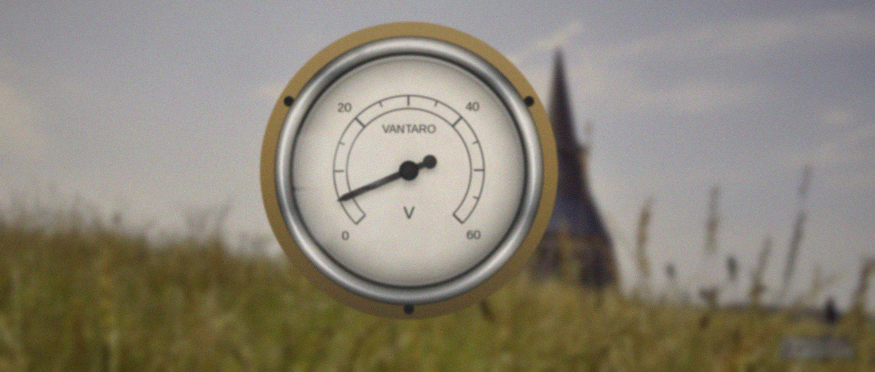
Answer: **5** V
